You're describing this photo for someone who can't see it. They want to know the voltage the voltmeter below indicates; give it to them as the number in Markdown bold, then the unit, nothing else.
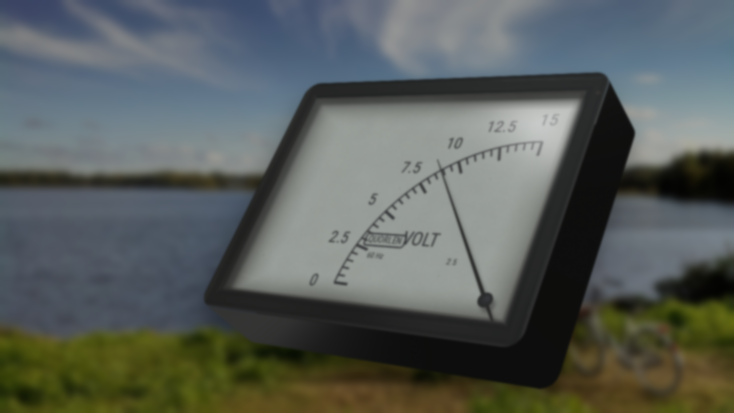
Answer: **9** V
